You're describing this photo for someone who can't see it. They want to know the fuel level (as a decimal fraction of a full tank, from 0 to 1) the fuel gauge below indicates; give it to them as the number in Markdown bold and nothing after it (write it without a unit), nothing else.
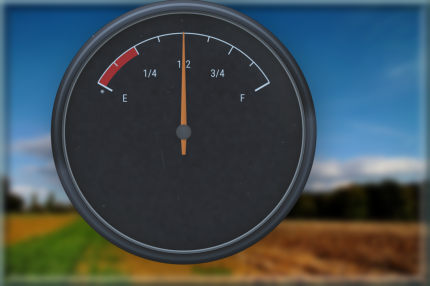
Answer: **0.5**
